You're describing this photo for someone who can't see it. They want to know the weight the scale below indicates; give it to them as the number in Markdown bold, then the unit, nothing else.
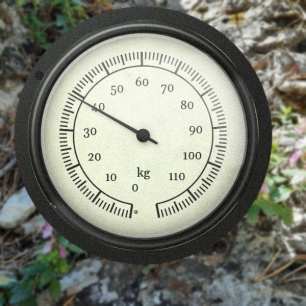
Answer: **39** kg
